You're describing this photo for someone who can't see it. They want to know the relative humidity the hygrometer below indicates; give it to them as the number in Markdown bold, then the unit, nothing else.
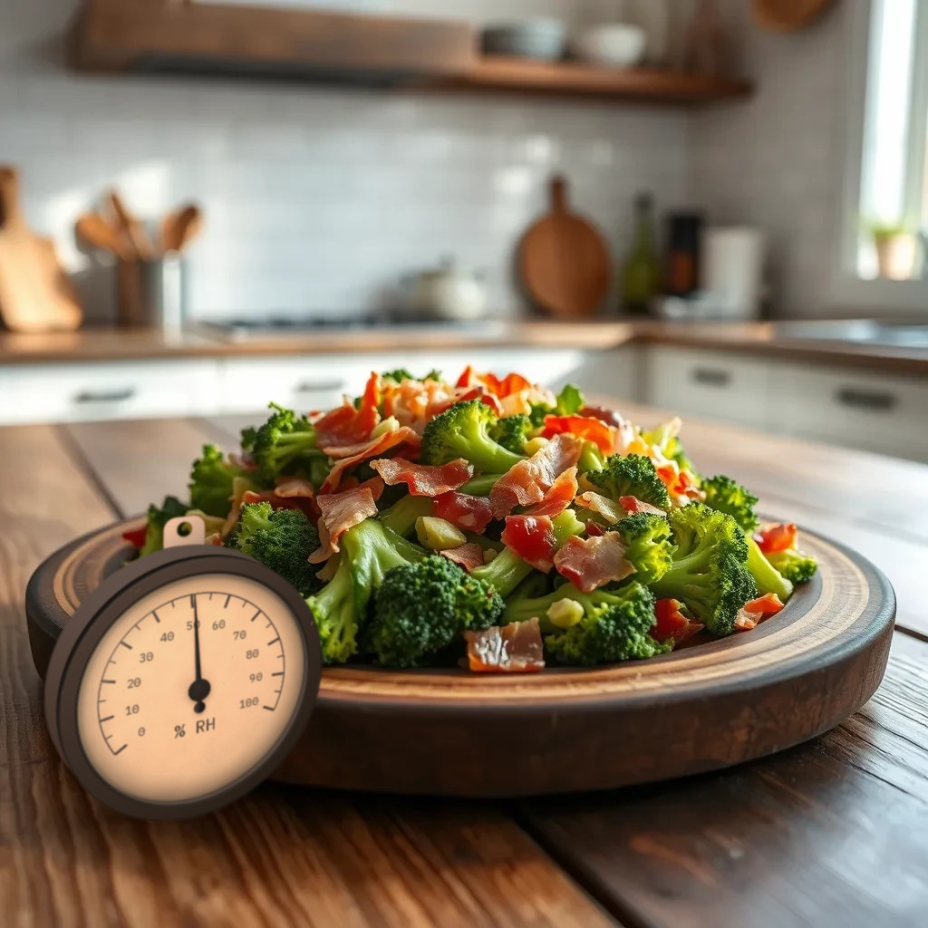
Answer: **50** %
